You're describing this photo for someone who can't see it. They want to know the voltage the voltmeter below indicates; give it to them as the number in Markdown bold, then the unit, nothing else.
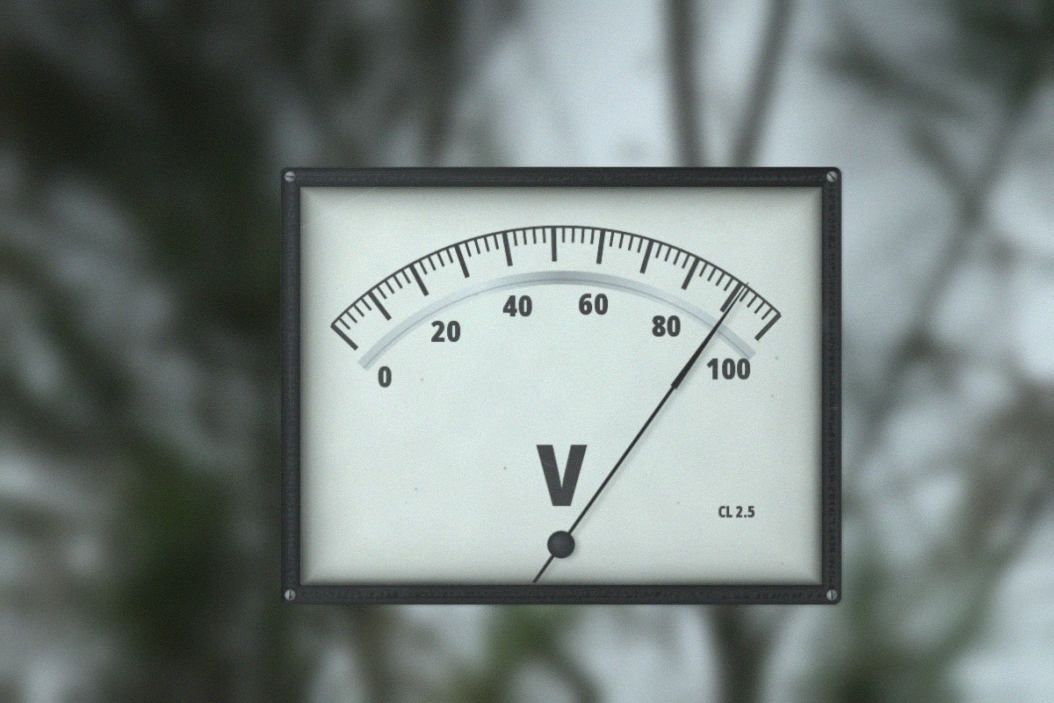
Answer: **91** V
